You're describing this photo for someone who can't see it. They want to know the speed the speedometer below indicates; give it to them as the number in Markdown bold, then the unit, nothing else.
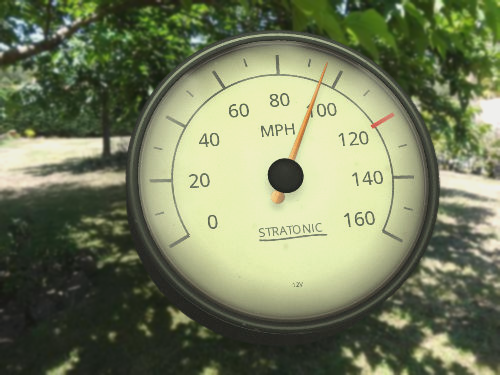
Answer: **95** mph
